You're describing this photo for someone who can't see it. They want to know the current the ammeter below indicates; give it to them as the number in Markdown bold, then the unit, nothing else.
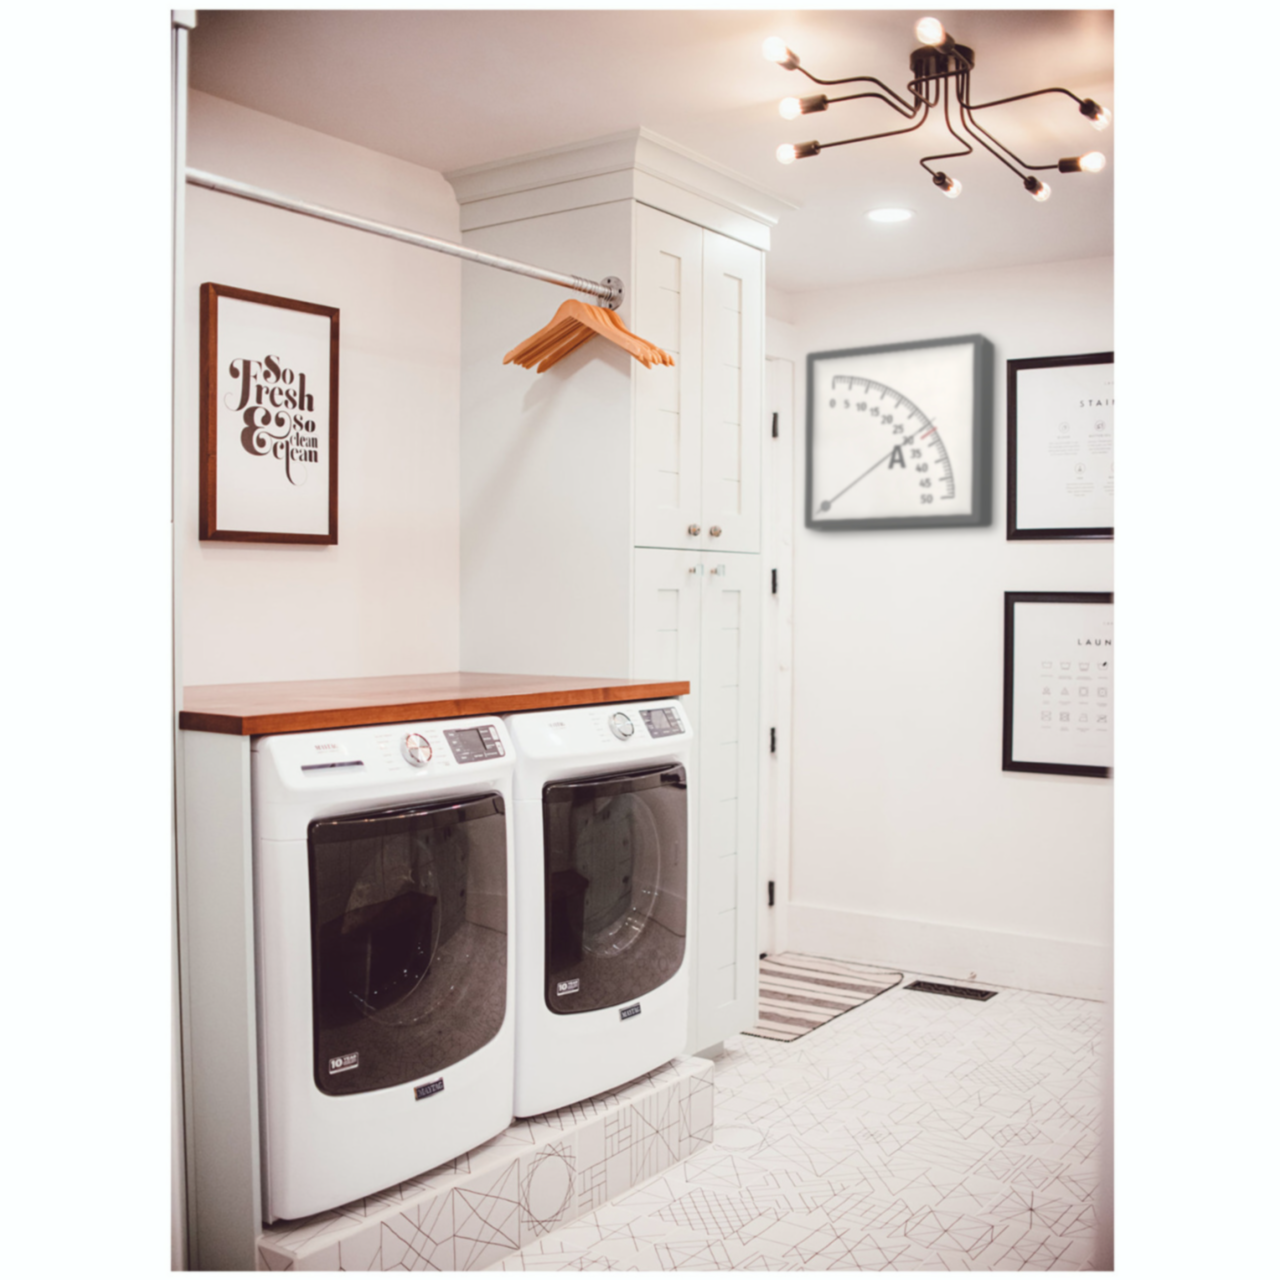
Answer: **30** A
